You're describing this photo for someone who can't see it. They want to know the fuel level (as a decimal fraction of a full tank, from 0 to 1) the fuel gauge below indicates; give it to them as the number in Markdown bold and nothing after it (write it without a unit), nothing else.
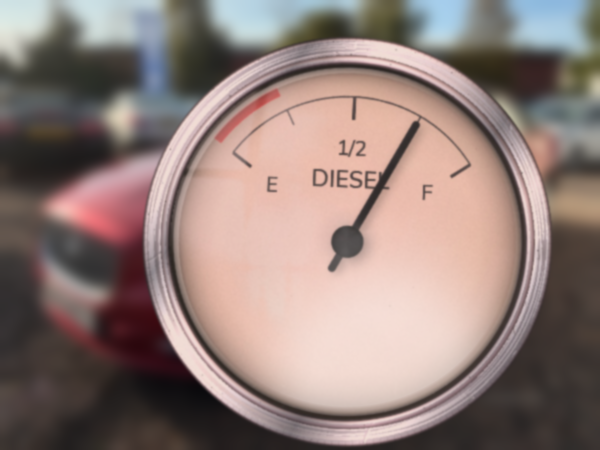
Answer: **0.75**
